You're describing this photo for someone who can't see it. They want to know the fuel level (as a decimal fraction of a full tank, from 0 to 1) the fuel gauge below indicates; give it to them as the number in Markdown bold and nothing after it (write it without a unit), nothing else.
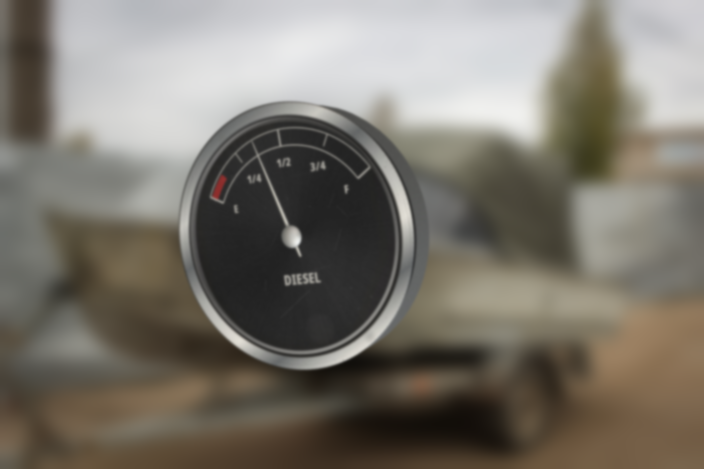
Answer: **0.375**
